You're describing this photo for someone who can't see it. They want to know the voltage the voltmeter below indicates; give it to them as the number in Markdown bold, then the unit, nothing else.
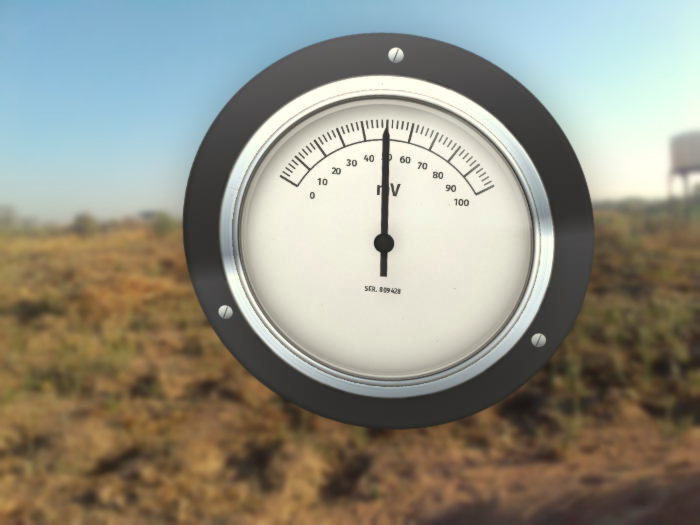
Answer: **50** mV
